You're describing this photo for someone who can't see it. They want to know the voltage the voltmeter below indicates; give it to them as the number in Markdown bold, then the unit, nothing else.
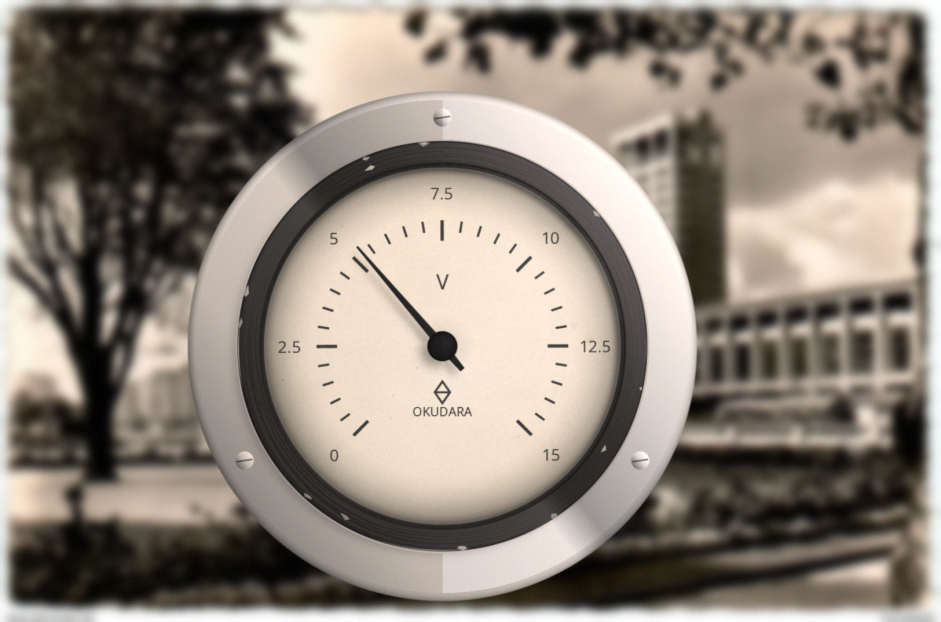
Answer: **5.25** V
